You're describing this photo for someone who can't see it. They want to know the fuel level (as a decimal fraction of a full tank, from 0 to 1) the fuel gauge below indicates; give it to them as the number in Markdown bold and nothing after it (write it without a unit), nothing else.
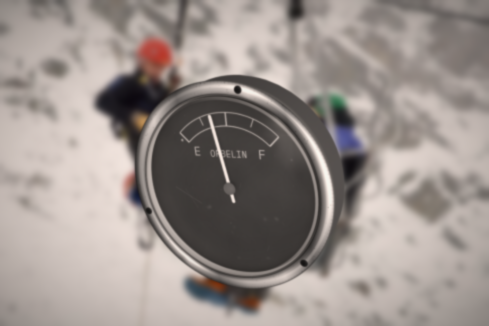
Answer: **0.375**
